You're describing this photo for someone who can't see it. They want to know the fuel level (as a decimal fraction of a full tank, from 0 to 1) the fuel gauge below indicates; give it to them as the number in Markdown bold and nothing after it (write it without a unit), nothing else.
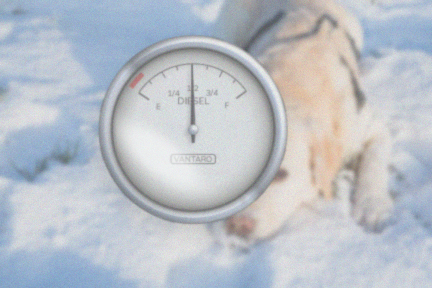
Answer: **0.5**
